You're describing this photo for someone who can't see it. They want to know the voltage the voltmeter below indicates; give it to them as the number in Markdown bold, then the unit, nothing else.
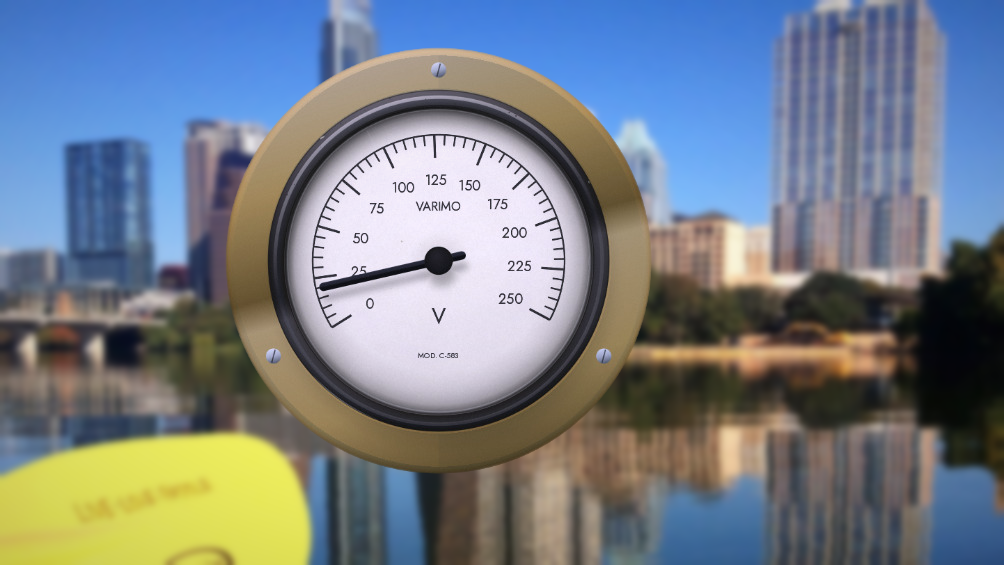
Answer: **20** V
